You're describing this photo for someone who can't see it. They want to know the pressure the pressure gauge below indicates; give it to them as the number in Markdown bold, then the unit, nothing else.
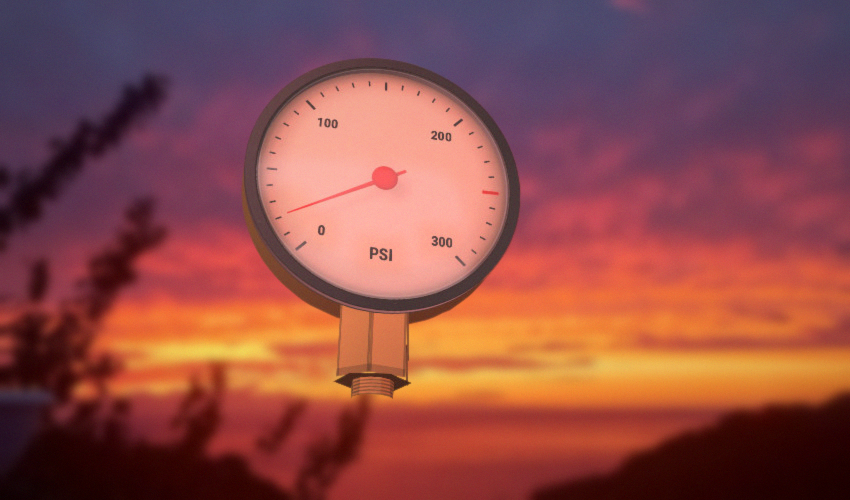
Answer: **20** psi
